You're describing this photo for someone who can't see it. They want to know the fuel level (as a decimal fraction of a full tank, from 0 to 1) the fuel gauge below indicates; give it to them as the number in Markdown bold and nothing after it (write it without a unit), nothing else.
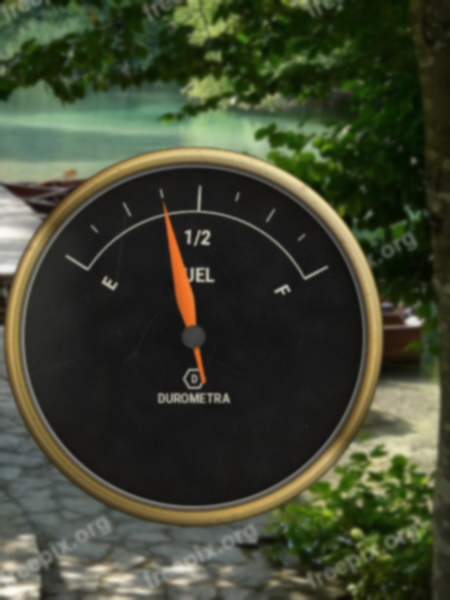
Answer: **0.375**
